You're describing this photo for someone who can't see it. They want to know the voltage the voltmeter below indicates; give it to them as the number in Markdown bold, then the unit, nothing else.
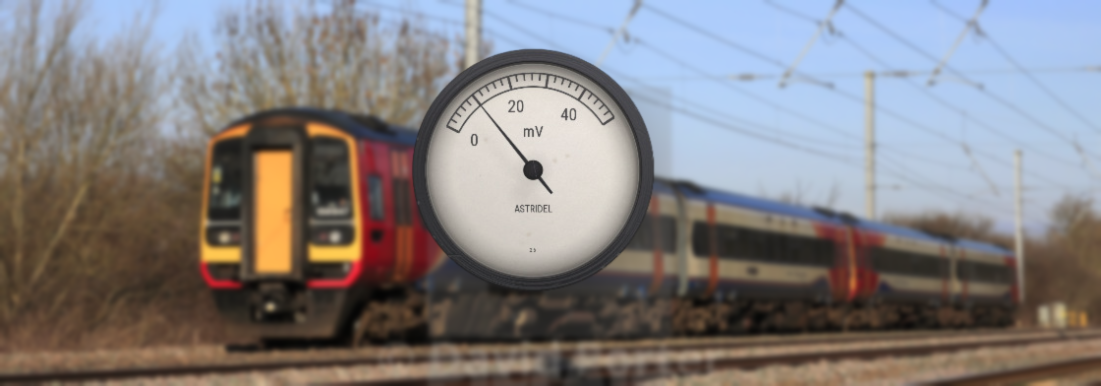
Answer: **10** mV
